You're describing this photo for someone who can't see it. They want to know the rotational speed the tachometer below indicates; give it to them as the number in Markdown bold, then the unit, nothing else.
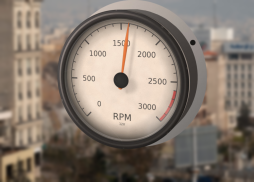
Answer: **1600** rpm
